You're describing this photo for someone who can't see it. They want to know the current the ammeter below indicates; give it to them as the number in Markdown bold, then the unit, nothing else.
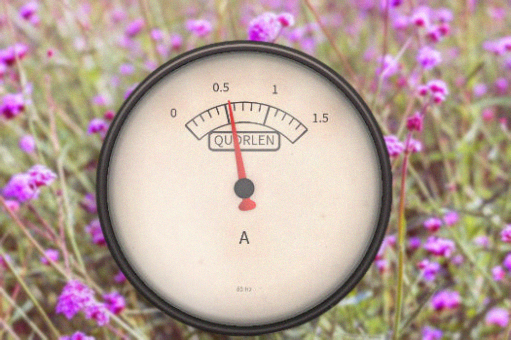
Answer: **0.55** A
